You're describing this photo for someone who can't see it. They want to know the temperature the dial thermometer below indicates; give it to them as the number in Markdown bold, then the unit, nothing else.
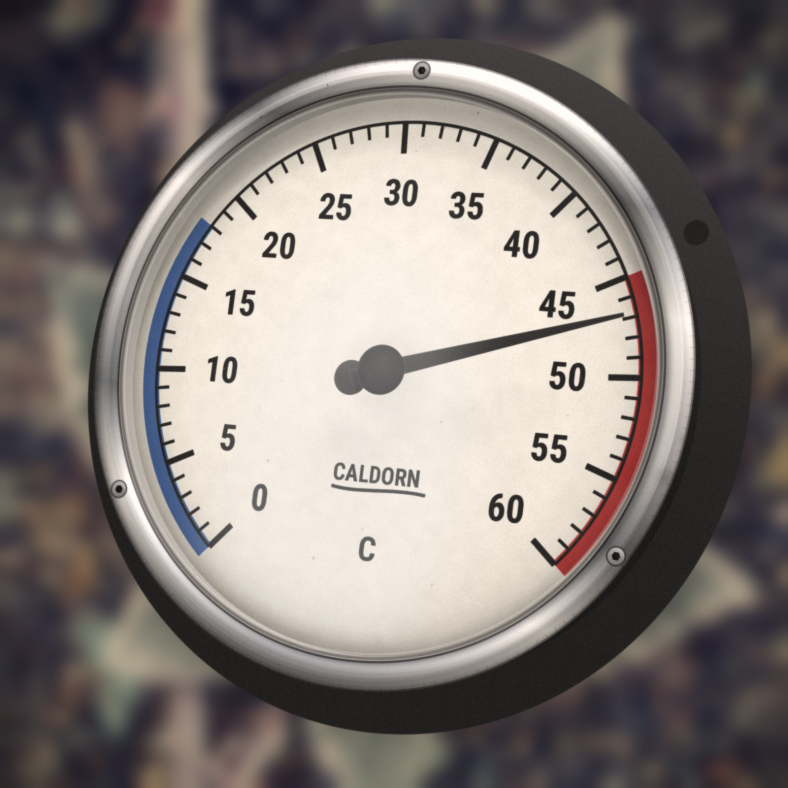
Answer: **47** °C
